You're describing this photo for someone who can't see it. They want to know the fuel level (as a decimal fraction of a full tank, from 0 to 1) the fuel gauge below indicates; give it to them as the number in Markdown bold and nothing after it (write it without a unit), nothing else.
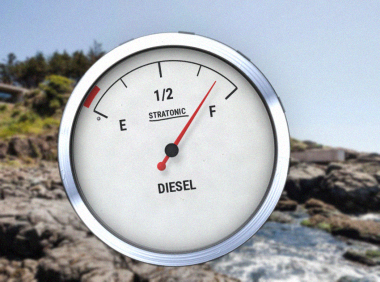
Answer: **0.875**
